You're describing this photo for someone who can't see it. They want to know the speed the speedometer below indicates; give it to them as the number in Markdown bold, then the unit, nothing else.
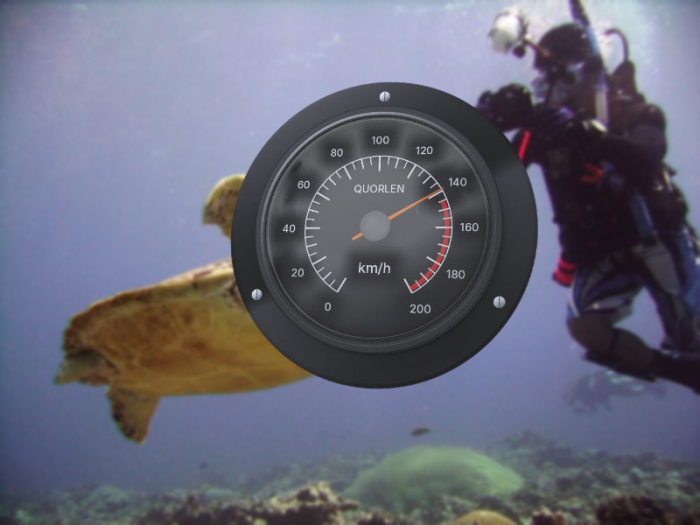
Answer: **140** km/h
